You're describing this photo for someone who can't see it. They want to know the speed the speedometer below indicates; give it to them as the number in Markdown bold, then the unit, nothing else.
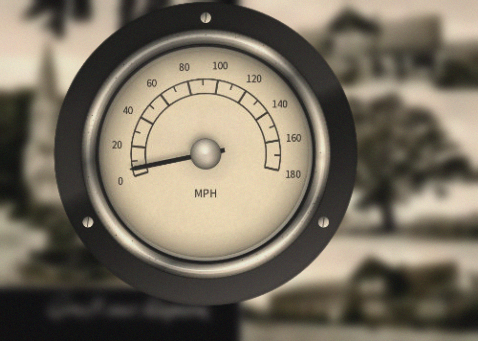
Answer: **5** mph
